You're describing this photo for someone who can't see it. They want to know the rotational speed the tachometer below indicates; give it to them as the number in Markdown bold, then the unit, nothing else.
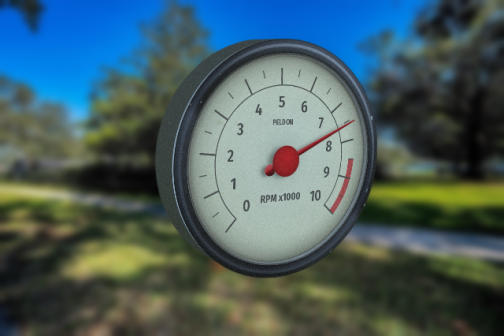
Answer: **7500** rpm
